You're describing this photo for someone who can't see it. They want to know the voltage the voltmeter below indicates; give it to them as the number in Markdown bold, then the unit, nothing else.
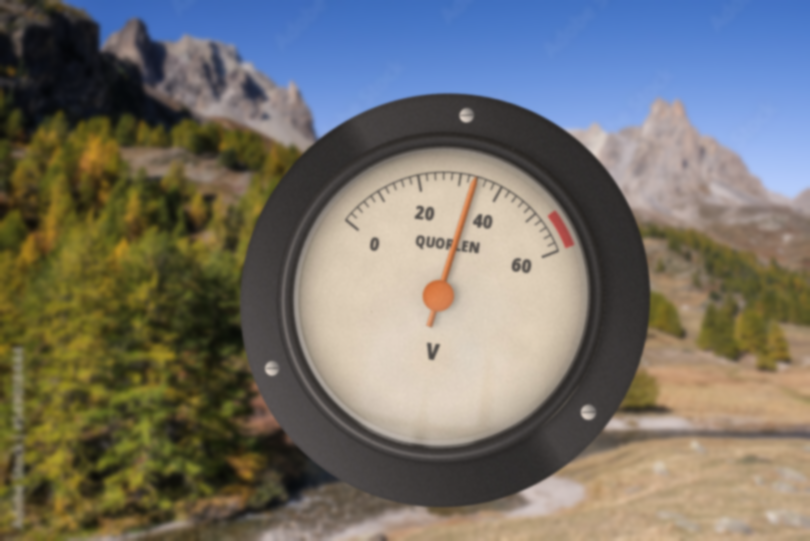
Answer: **34** V
